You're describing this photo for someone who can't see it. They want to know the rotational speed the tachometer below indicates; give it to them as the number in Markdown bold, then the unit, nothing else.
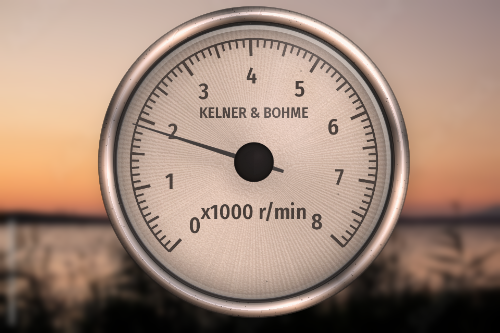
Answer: **1900** rpm
